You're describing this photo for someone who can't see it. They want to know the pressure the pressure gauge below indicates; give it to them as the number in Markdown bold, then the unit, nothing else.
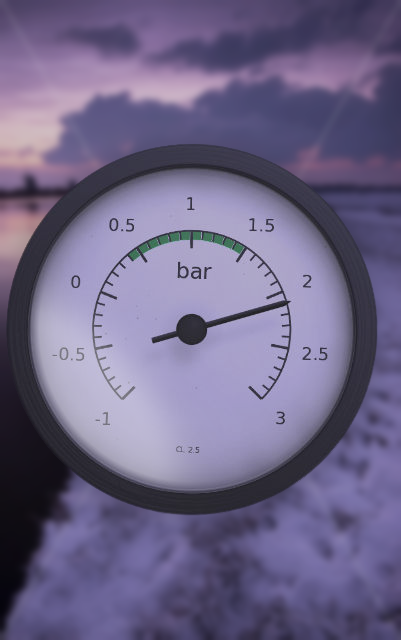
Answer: **2.1** bar
